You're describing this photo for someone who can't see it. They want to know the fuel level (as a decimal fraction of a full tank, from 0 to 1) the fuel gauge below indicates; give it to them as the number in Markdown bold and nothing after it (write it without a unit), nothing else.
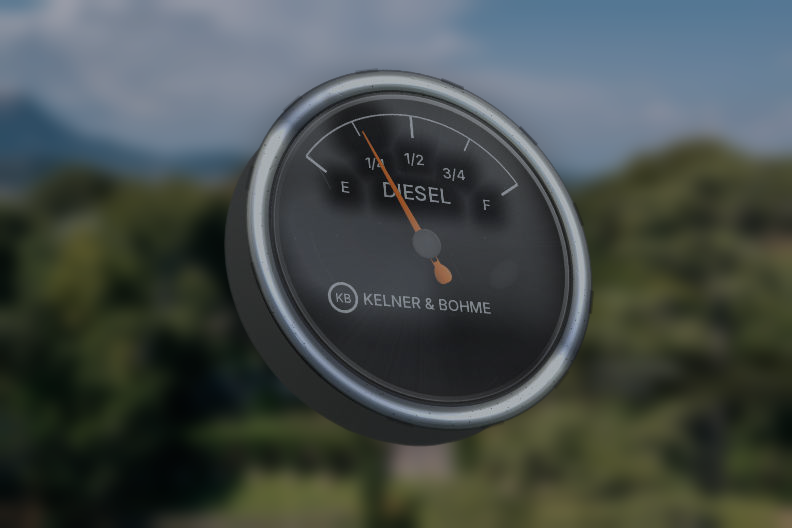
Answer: **0.25**
